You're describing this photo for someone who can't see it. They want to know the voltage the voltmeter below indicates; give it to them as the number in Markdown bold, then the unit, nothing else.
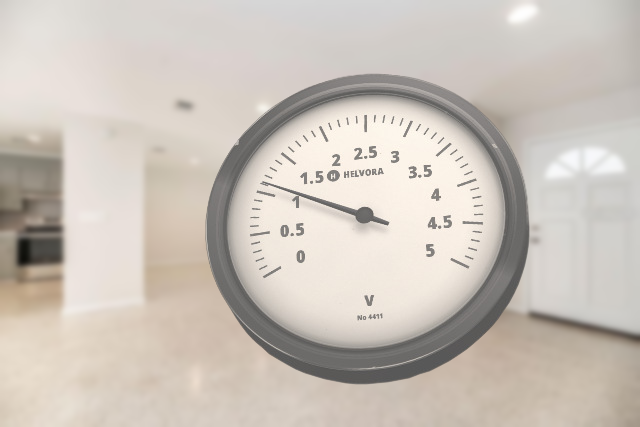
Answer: **1.1** V
